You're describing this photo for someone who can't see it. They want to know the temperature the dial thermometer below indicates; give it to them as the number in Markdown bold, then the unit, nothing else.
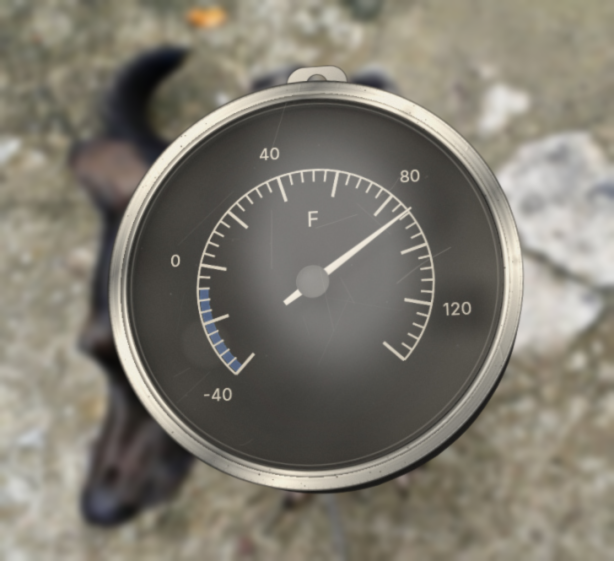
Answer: **88** °F
